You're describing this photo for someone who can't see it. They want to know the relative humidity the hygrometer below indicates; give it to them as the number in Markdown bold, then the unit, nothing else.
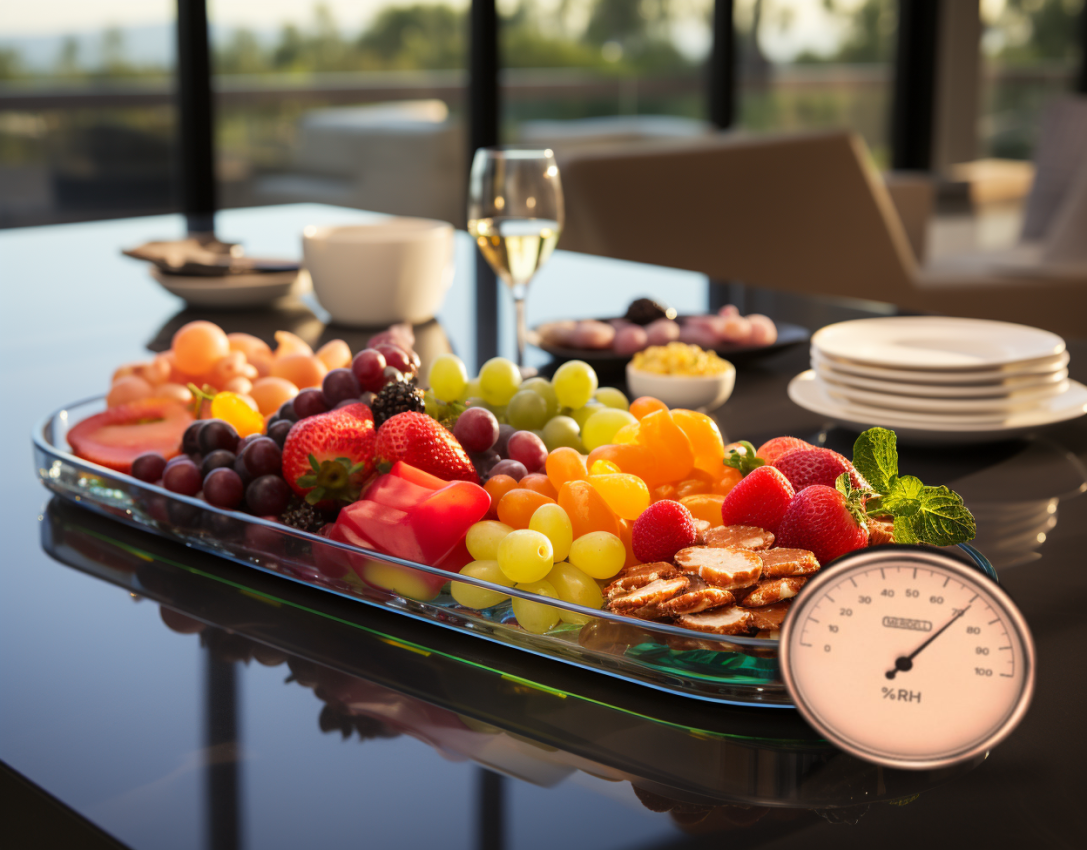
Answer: **70** %
